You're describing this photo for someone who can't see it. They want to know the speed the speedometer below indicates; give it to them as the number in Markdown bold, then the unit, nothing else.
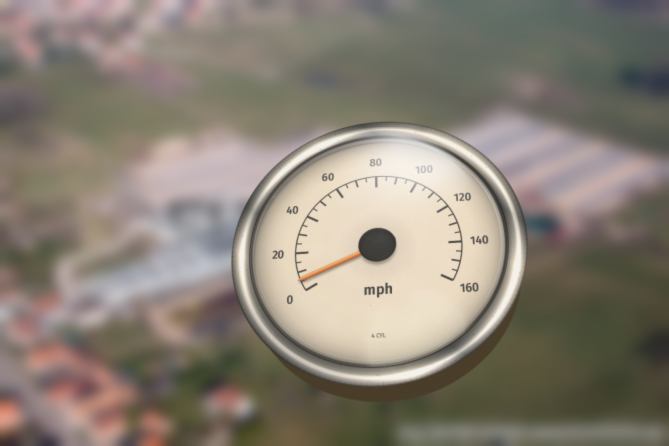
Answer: **5** mph
